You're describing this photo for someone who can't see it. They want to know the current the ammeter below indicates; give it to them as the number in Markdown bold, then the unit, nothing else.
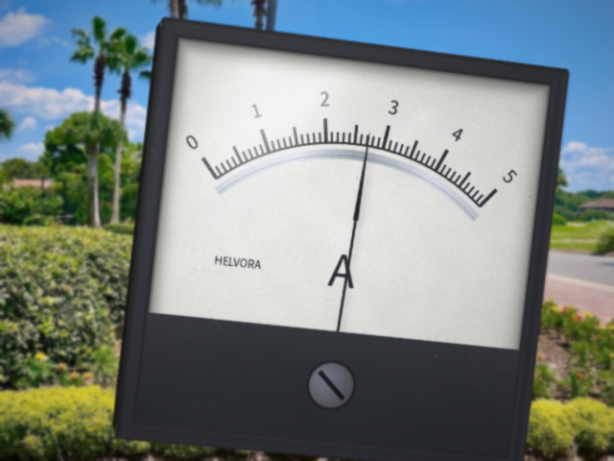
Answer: **2.7** A
